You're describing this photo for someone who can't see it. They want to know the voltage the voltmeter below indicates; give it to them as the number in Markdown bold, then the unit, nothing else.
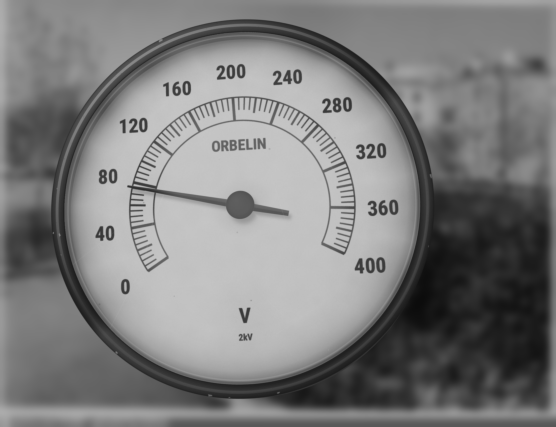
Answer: **75** V
